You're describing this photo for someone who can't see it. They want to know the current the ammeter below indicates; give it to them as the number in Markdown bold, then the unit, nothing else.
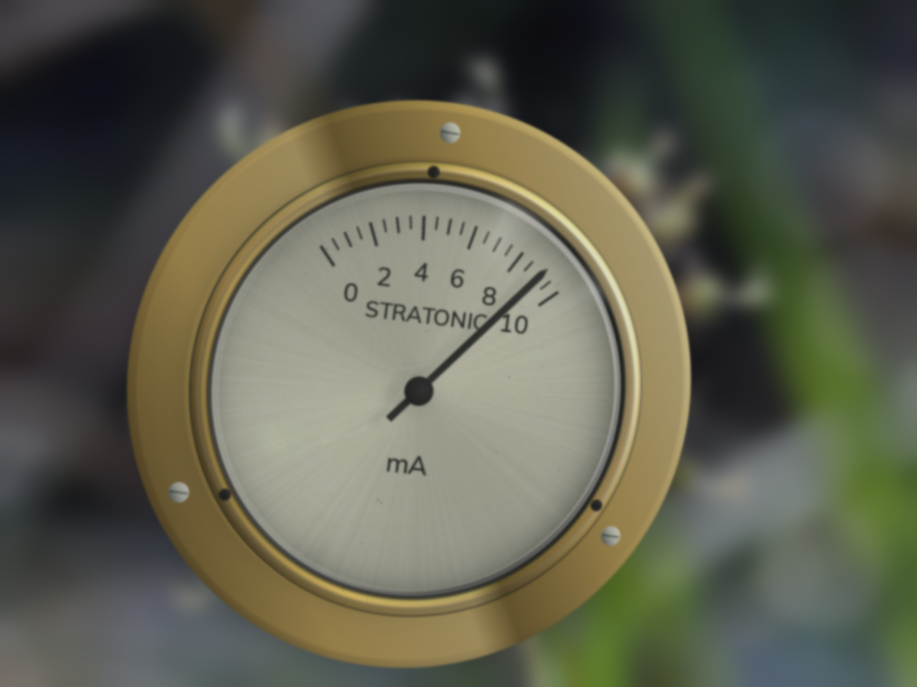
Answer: **9** mA
